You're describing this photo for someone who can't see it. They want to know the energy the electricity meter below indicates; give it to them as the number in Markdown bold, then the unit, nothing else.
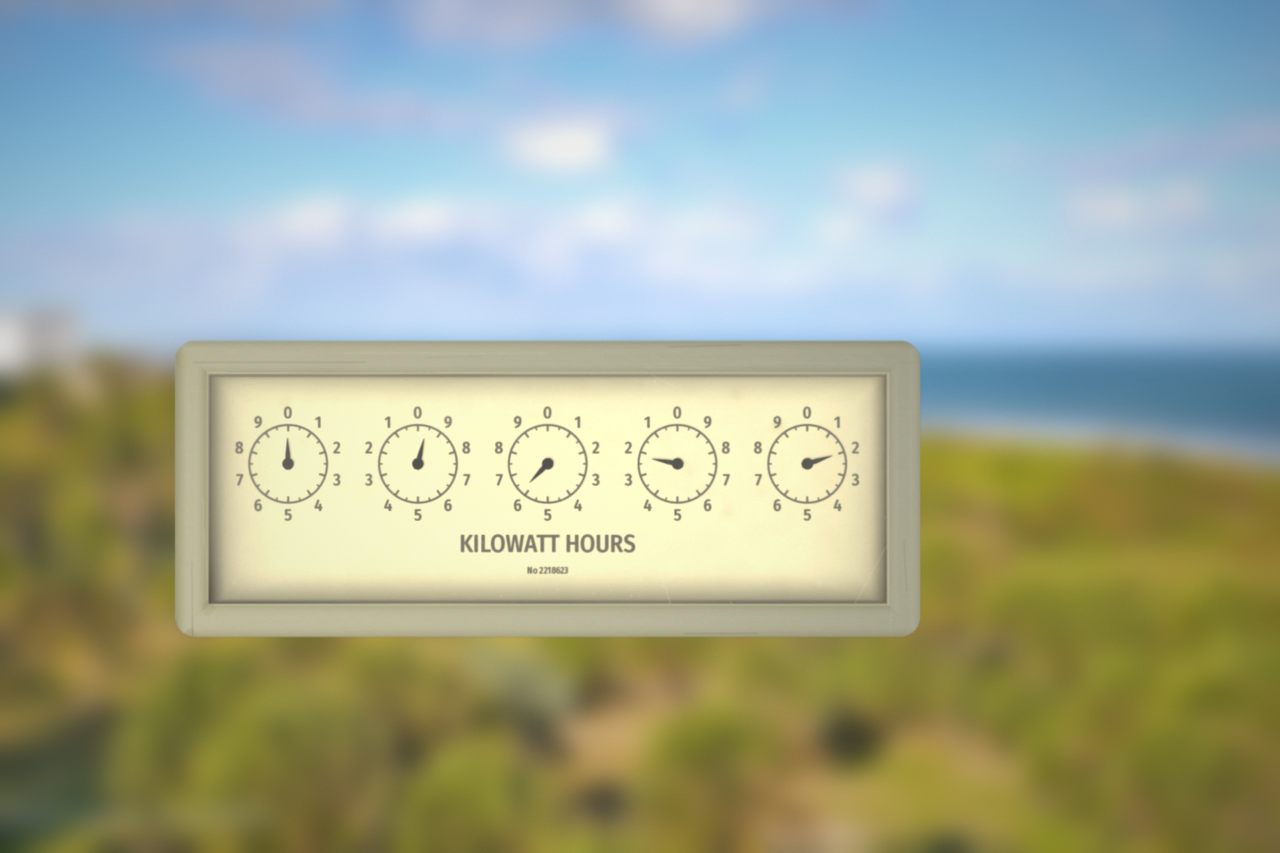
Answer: **99622** kWh
